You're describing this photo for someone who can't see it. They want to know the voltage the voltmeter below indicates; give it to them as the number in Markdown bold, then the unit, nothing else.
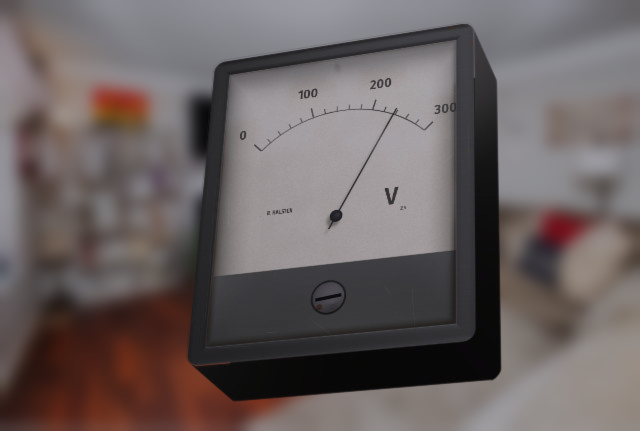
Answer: **240** V
